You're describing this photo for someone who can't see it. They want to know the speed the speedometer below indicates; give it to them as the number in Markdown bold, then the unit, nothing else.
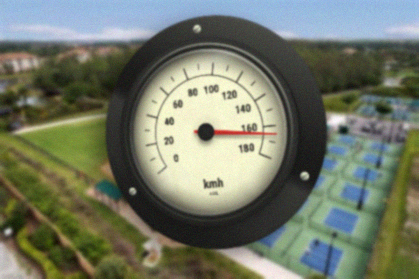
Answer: **165** km/h
